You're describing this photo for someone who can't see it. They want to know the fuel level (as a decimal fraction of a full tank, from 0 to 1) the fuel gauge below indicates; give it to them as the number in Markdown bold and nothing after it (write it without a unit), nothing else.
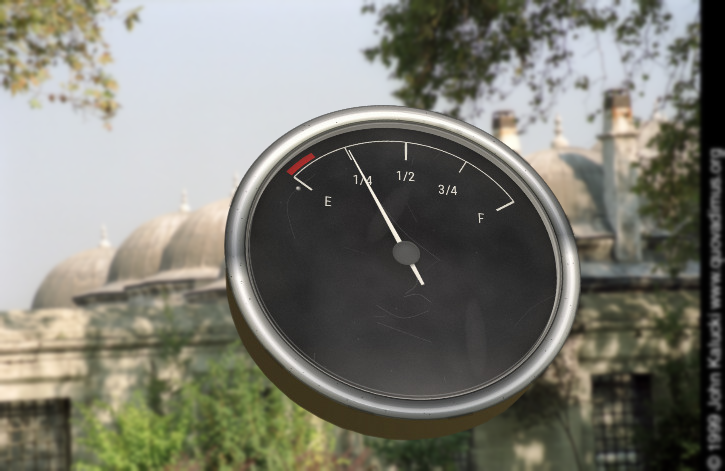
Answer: **0.25**
